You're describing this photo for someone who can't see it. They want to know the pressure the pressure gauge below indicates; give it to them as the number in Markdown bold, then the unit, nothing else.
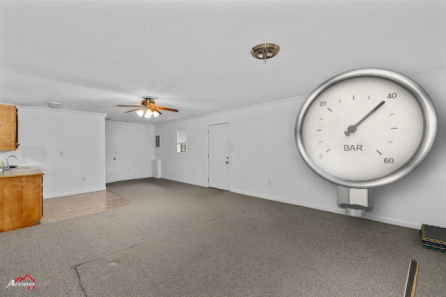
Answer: **40** bar
